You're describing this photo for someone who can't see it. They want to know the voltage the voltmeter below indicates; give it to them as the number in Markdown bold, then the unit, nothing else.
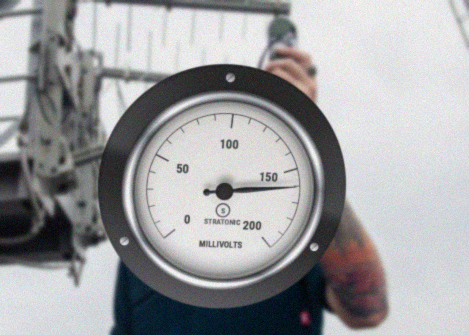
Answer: **160** mV
